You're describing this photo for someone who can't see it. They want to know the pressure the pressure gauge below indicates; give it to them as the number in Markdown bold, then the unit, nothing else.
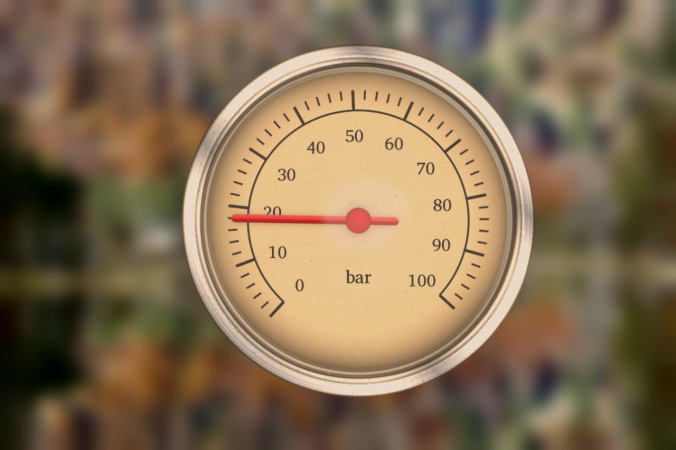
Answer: **18** bar
